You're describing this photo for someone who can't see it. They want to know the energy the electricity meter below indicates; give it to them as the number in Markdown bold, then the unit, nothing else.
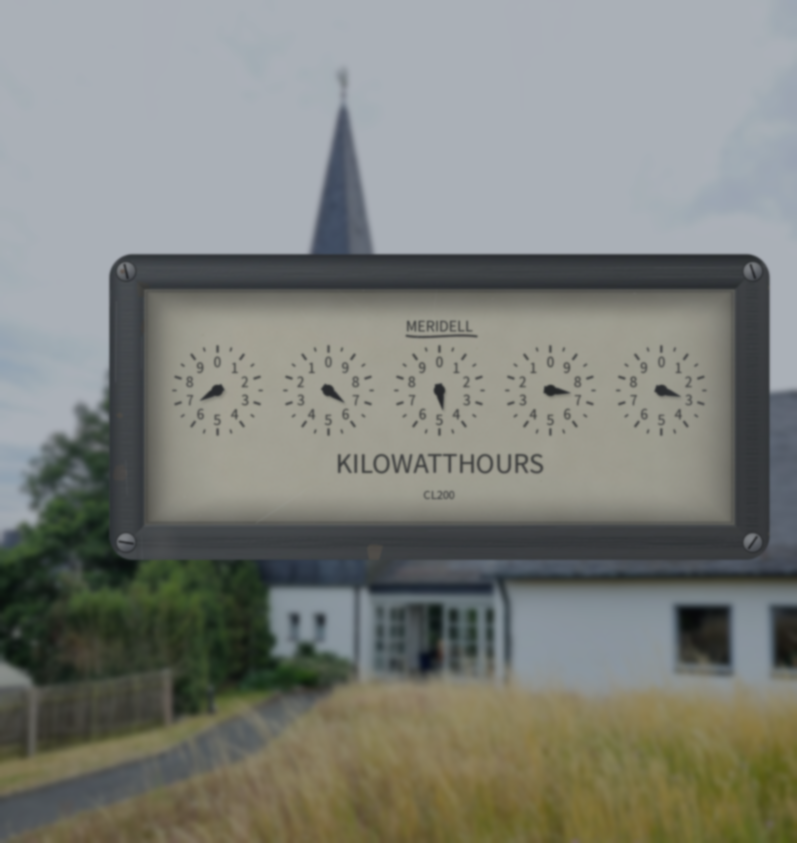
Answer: **66473** kWh
